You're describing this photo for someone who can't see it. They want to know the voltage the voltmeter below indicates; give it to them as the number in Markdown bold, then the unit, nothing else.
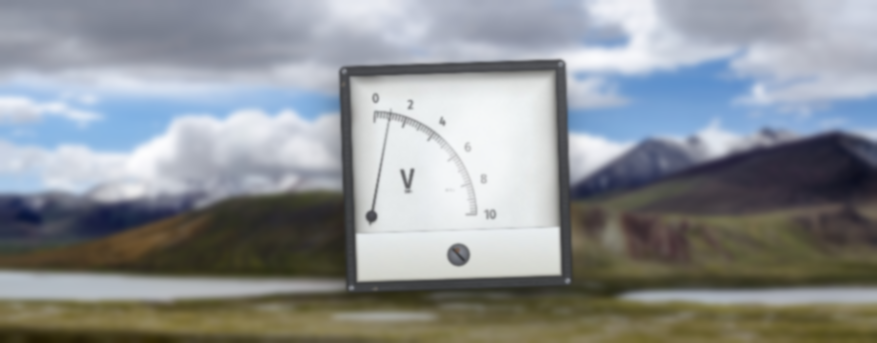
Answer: **1** V
